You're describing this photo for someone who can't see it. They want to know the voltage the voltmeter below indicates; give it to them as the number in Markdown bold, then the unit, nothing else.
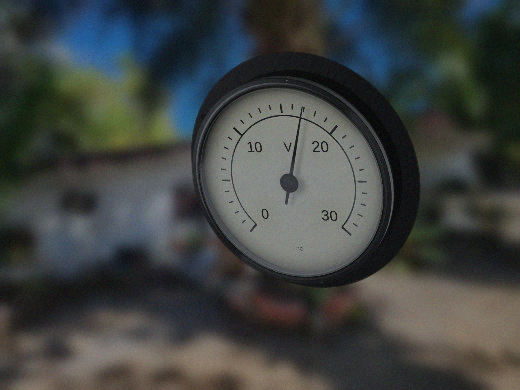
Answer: **17** V
